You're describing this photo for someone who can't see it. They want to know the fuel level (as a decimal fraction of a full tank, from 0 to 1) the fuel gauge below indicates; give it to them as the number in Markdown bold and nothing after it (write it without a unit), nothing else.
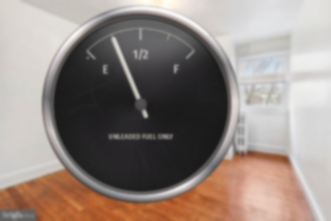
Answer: **0.25**
